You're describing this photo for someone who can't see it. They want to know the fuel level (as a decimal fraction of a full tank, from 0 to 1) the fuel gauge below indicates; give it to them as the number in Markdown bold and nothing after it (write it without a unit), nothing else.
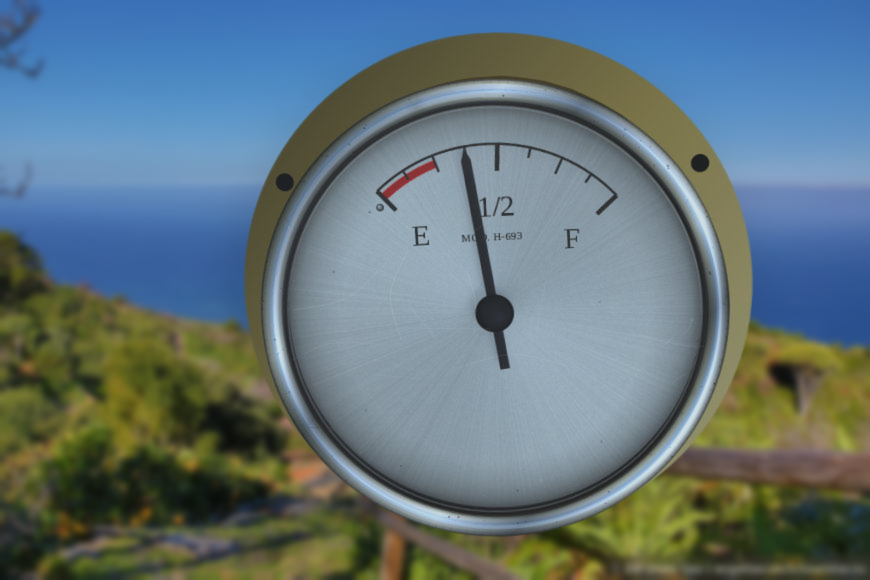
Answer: **0.375**
